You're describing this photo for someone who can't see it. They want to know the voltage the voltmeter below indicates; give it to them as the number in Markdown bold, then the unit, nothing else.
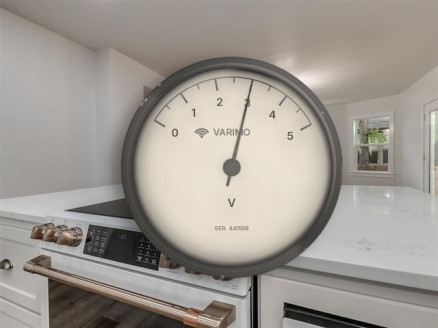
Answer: **3** V
